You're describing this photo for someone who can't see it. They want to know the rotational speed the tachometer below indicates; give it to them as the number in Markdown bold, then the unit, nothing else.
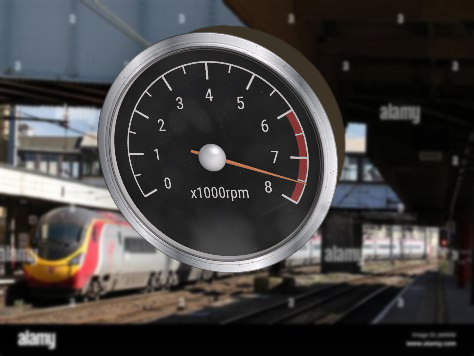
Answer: **7500** rpm
